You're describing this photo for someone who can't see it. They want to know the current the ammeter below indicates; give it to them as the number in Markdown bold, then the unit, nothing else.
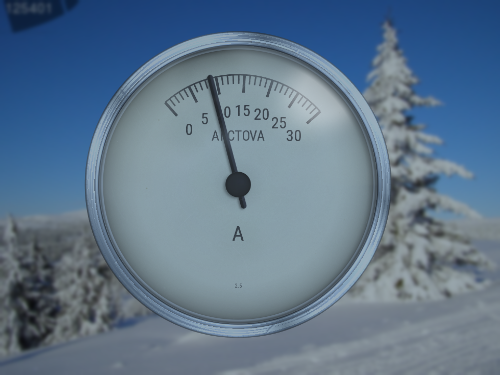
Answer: **9** A
